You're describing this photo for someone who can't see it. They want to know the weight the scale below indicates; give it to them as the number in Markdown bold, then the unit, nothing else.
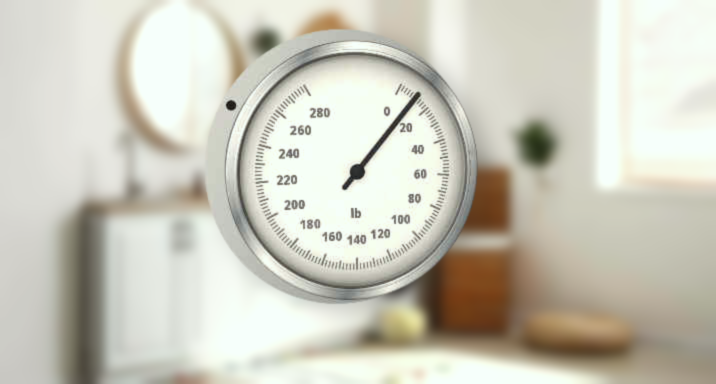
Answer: **10** lb
